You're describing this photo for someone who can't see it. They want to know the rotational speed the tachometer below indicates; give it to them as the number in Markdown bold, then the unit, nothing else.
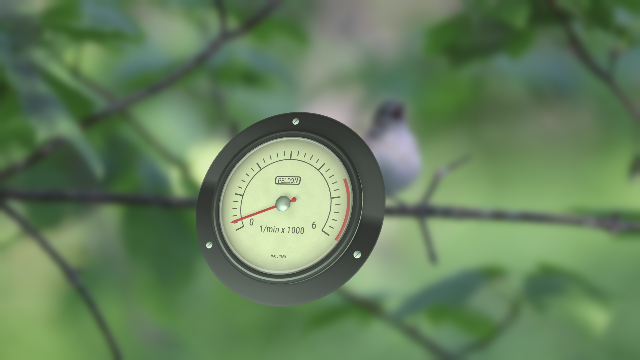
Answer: **200** rpm
